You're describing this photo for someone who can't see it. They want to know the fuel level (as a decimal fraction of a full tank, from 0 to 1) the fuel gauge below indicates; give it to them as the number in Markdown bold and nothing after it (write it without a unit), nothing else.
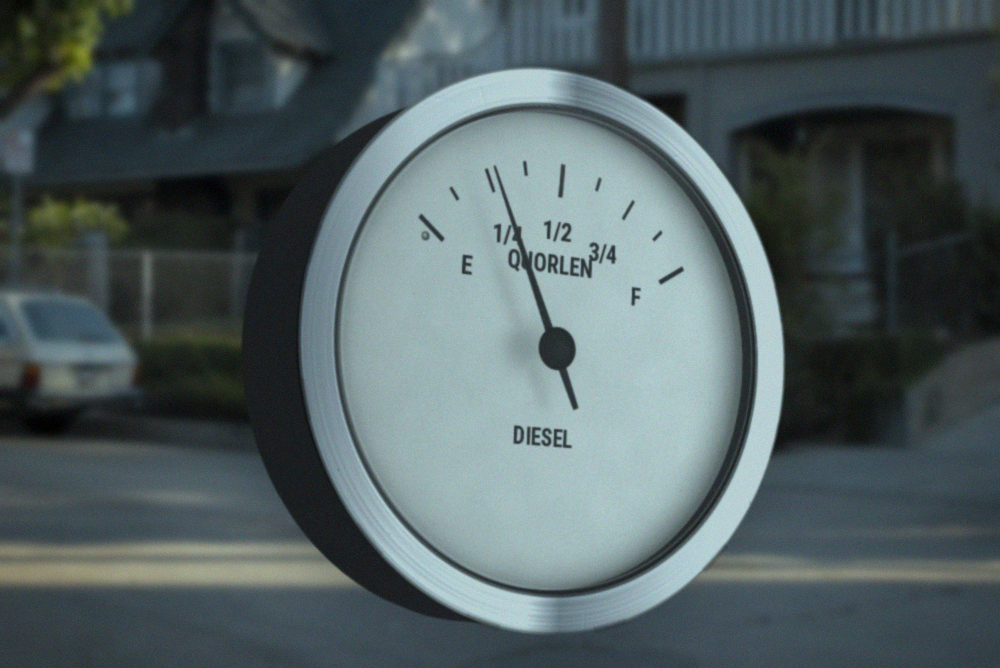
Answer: **0.25**
